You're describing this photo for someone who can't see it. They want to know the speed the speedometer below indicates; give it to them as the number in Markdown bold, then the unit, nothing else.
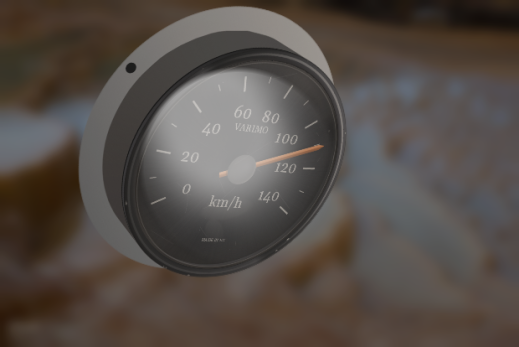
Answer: **110** km/h
